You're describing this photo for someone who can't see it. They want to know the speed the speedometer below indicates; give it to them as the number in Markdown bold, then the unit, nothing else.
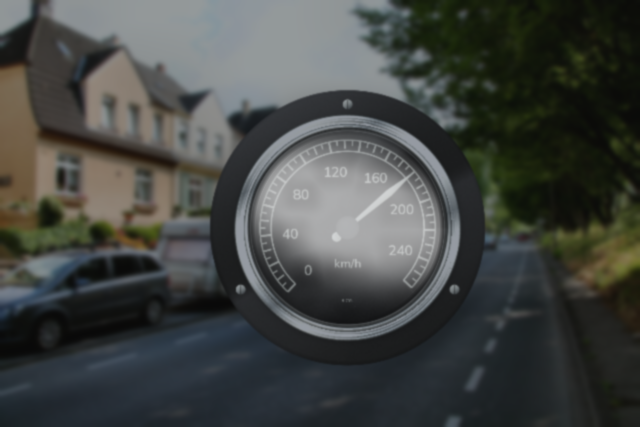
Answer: **180** km/h
